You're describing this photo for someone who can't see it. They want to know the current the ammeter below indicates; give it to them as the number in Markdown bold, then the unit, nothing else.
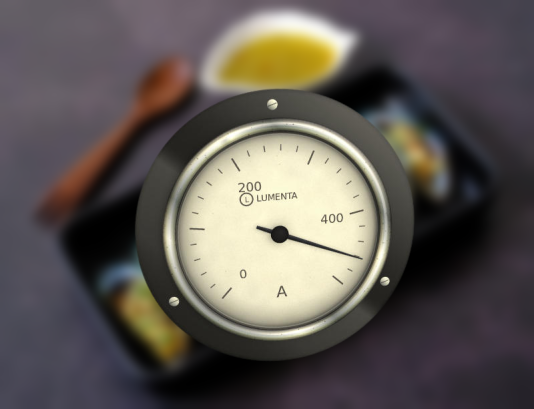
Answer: **460** A
